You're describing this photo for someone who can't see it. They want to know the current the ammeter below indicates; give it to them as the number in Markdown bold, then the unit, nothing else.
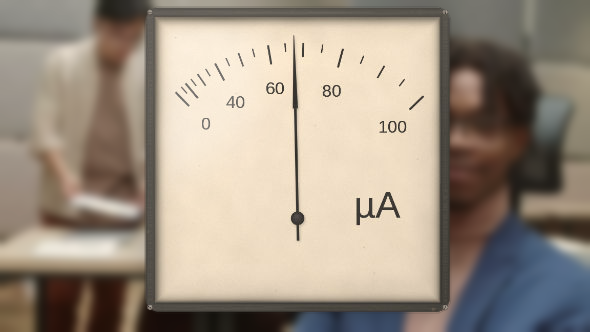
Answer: **67.5** µA
